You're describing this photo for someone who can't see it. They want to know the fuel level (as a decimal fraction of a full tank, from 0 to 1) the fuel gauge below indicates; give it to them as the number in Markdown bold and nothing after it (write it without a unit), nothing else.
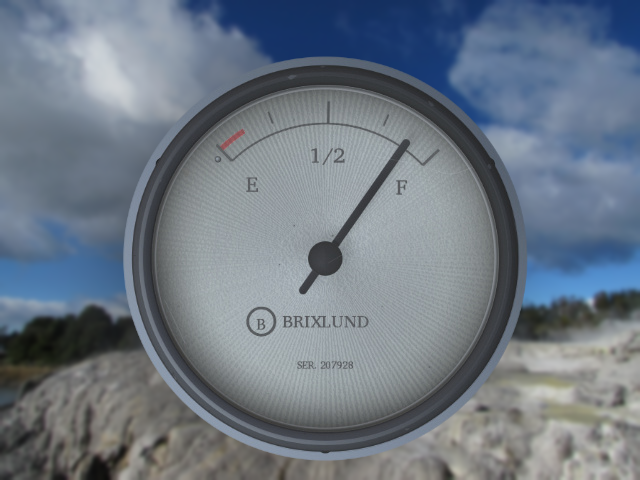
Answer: **0.875**
